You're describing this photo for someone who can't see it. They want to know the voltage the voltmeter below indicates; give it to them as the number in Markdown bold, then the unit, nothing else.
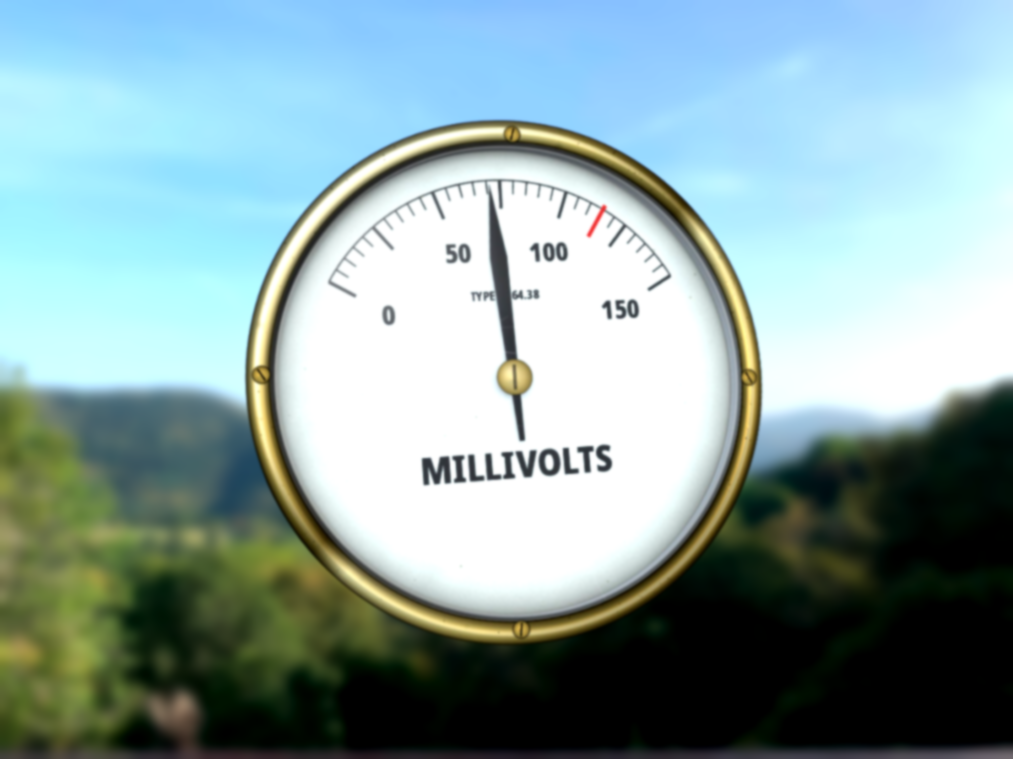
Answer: **70** mV
